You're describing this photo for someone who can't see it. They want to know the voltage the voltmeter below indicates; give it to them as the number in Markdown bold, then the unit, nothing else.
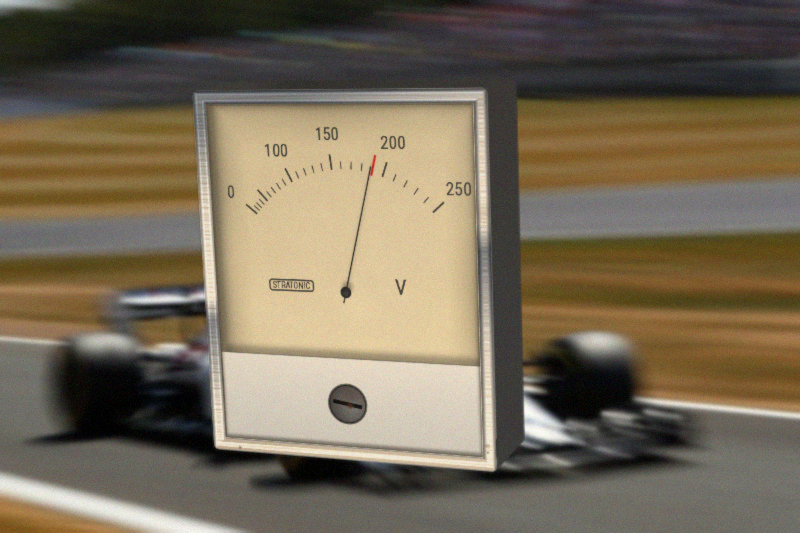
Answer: **190** V
